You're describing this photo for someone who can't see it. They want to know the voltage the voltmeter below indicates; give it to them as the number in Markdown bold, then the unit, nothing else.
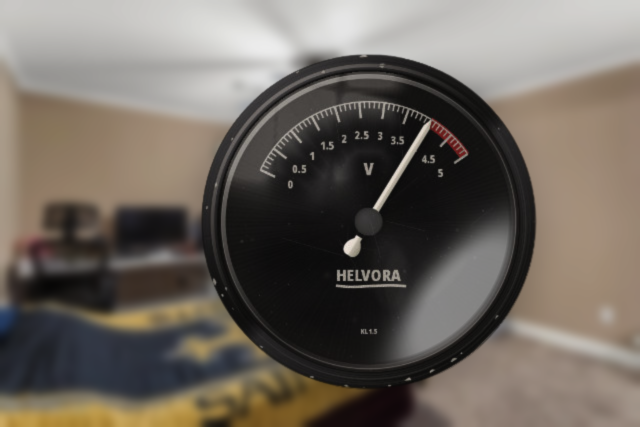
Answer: **4** V
